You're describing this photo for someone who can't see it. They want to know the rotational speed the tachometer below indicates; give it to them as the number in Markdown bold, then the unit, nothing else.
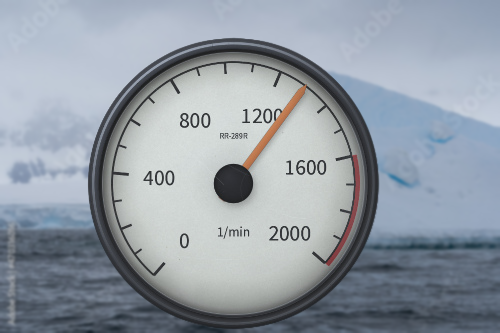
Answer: **1300** rpm
